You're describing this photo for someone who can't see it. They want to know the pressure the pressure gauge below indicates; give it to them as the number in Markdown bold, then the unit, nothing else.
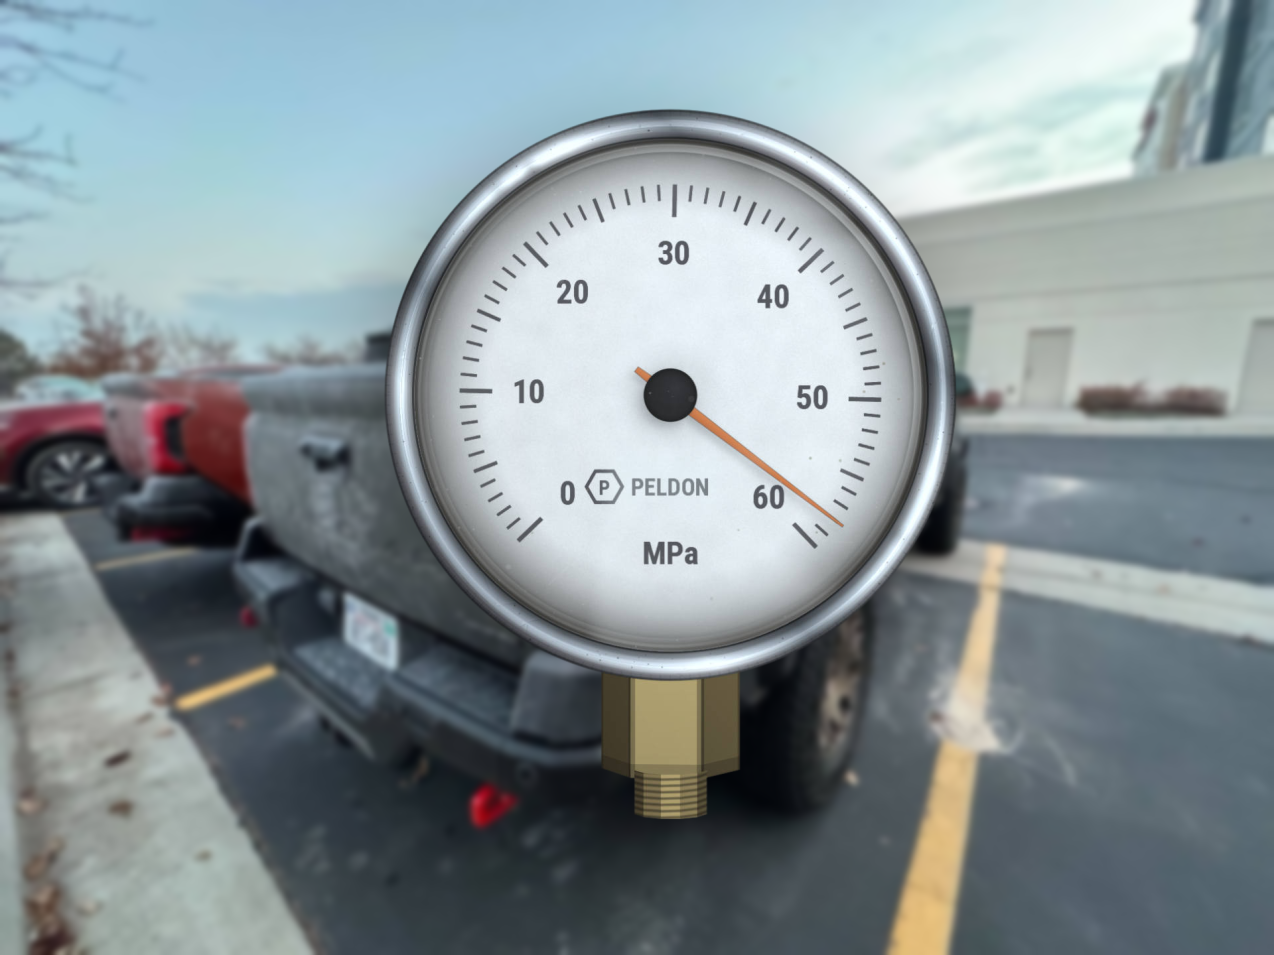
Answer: **58** MPa
